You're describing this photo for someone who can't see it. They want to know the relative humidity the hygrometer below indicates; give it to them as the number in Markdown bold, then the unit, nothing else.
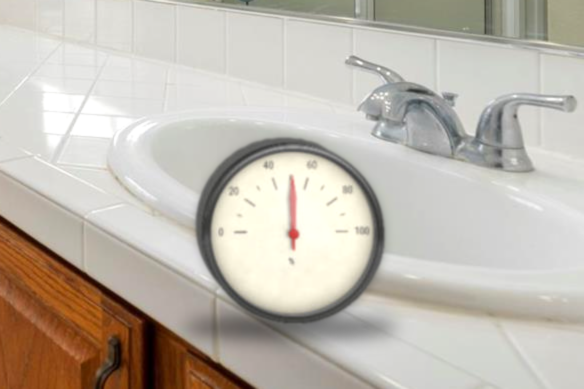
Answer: **50** %
